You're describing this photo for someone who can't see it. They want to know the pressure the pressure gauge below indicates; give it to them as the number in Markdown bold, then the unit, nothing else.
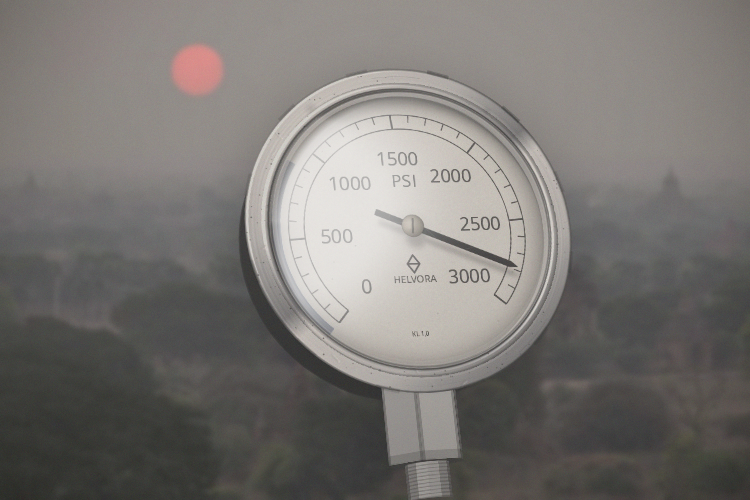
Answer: **2800** psi
